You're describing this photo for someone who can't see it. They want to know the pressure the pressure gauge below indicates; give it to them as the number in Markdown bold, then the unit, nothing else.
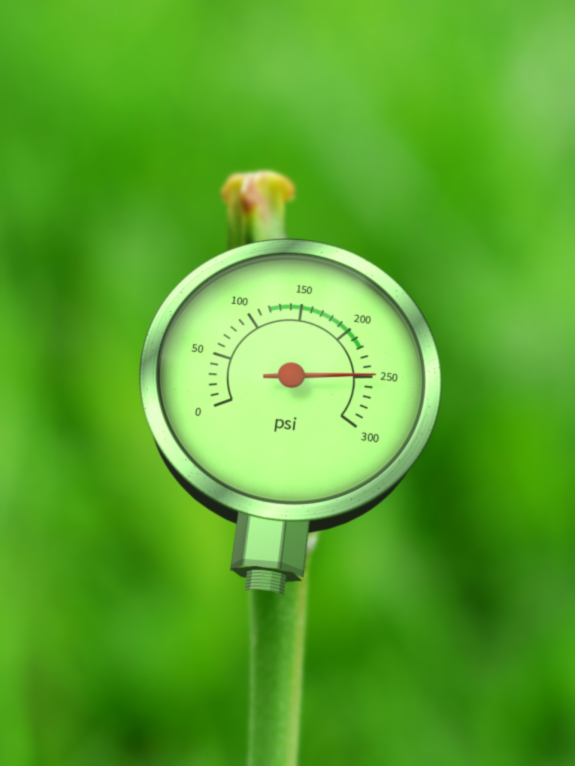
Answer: **250** psi
